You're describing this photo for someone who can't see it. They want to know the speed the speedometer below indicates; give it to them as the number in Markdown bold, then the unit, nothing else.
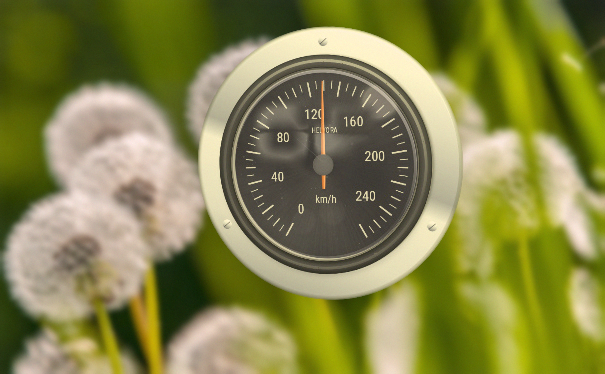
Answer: **130** km/h
